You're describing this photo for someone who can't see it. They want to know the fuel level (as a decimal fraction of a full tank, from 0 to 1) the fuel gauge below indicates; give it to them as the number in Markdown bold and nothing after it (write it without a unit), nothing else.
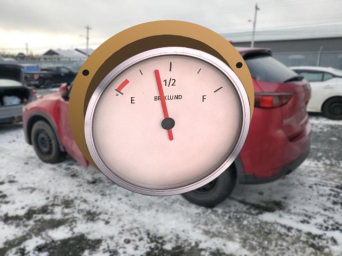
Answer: **0.375**
